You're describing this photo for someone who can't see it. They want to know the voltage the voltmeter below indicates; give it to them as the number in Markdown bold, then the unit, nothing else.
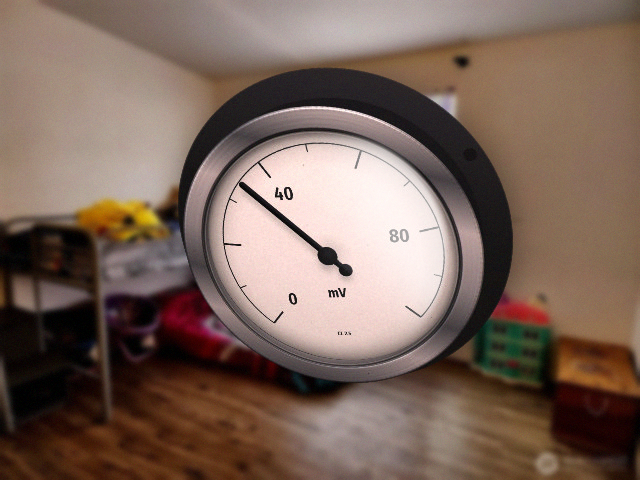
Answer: **35** mV
